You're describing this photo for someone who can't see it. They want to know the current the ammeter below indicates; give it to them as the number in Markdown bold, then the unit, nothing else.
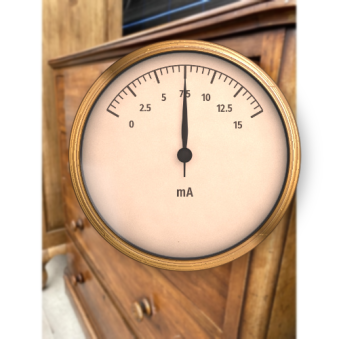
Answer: **7.5** mA
